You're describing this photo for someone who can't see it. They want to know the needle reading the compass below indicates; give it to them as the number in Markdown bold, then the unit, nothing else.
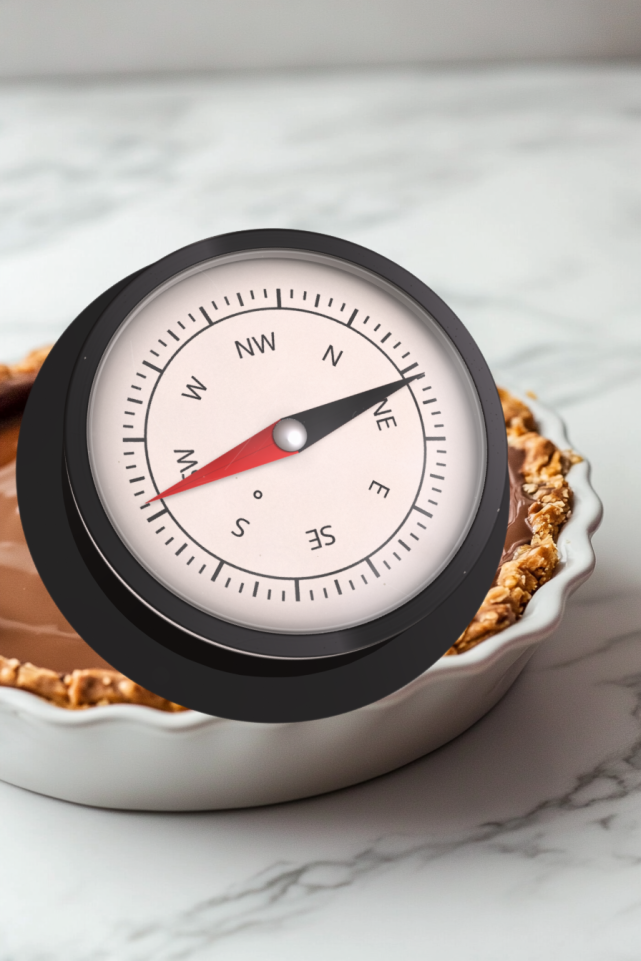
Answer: **215** °
